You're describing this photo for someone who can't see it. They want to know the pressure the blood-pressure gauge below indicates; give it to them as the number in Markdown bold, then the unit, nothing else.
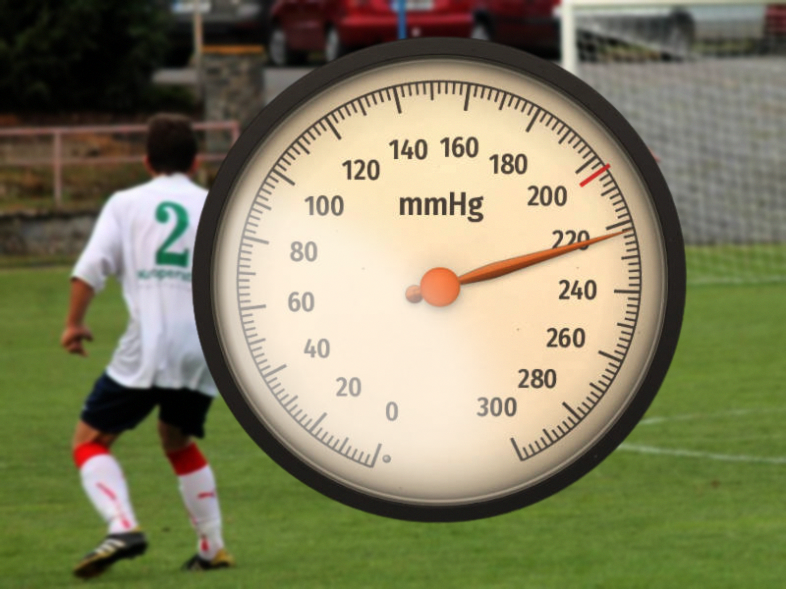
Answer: **222** mmHg
